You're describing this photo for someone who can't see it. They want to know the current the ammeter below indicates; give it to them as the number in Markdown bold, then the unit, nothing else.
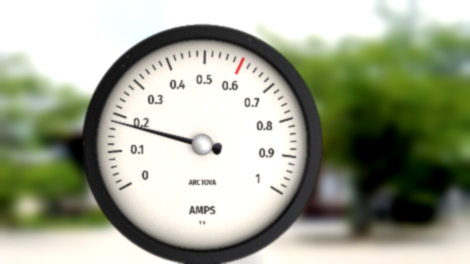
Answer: **0.18** A
